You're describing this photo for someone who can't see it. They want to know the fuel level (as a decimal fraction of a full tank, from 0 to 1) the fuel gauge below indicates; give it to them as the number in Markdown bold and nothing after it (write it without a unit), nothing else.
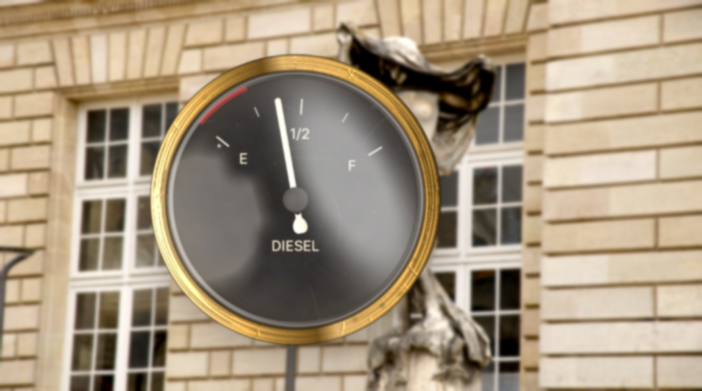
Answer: **0.375**
